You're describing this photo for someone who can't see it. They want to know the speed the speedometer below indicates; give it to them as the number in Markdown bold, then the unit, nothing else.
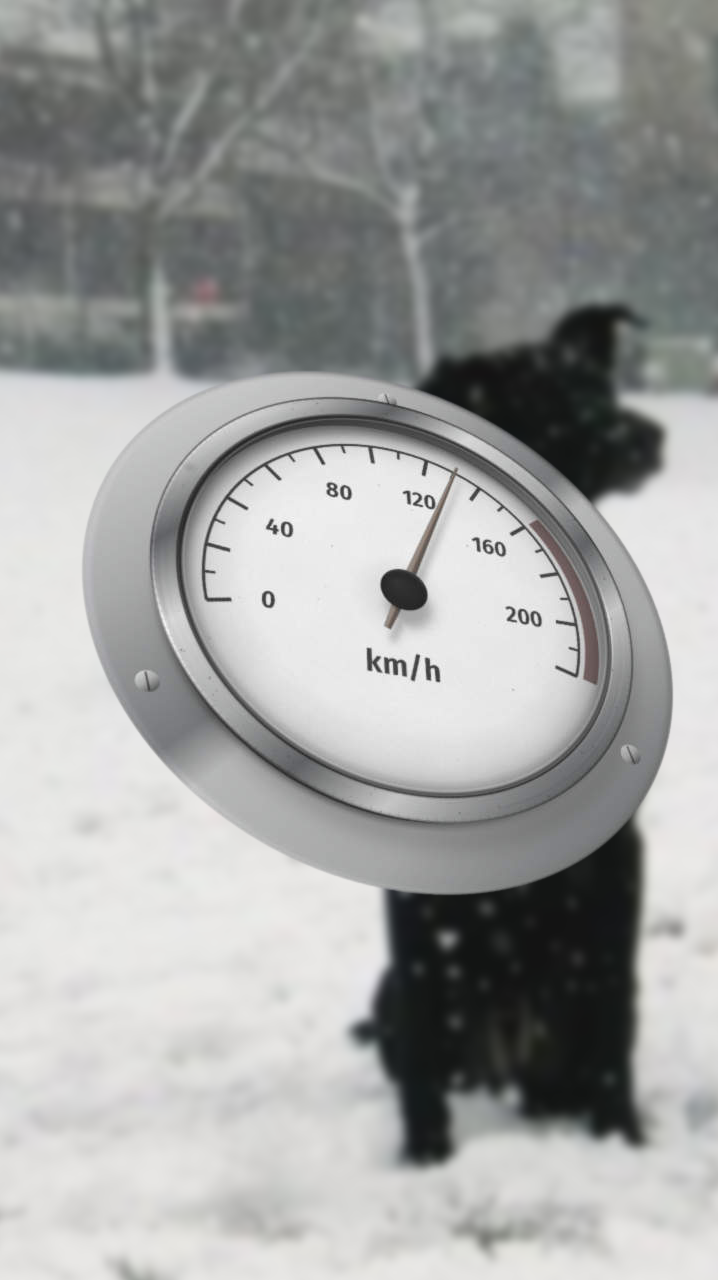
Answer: **130** km/h
